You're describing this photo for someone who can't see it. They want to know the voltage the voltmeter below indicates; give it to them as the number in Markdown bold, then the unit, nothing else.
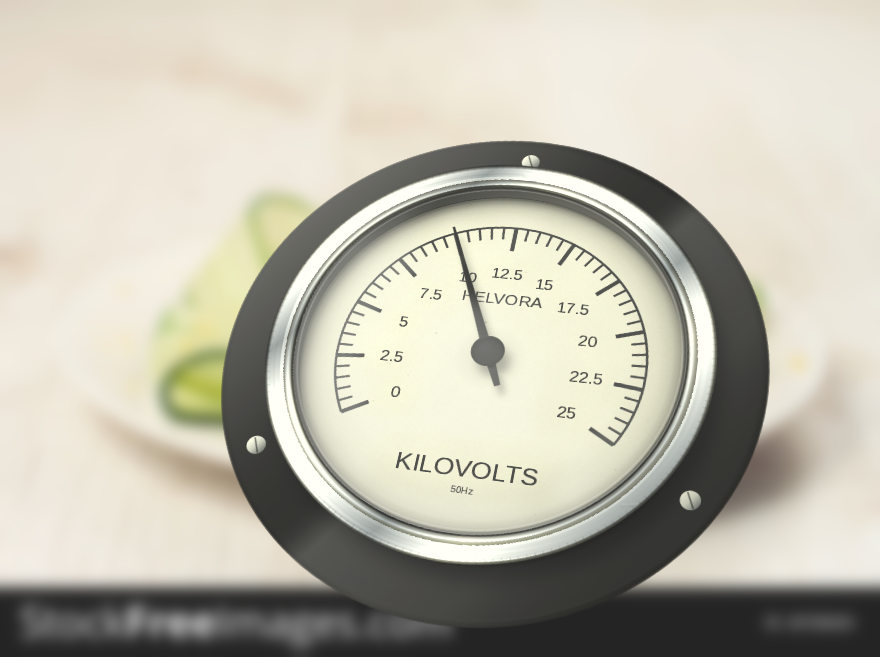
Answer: **10** kV
